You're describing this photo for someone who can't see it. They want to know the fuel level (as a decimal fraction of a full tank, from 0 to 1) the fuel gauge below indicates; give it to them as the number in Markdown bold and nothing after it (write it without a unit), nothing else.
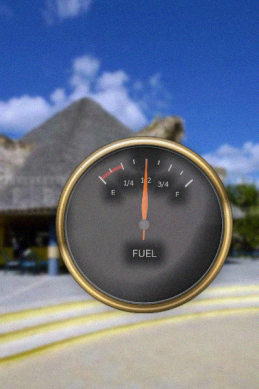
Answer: **0.5**
